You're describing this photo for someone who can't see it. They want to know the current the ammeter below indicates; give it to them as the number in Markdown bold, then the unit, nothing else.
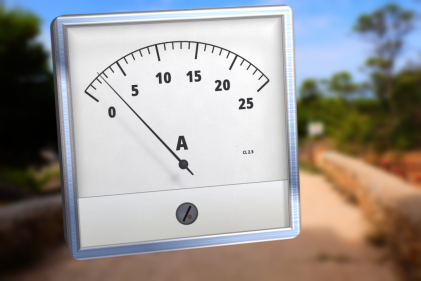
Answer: **2.5** A
